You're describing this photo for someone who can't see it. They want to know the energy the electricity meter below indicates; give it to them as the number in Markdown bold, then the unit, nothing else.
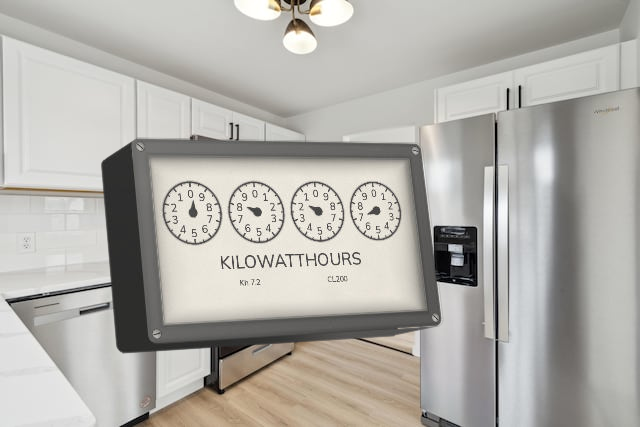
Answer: **9817** kWh
